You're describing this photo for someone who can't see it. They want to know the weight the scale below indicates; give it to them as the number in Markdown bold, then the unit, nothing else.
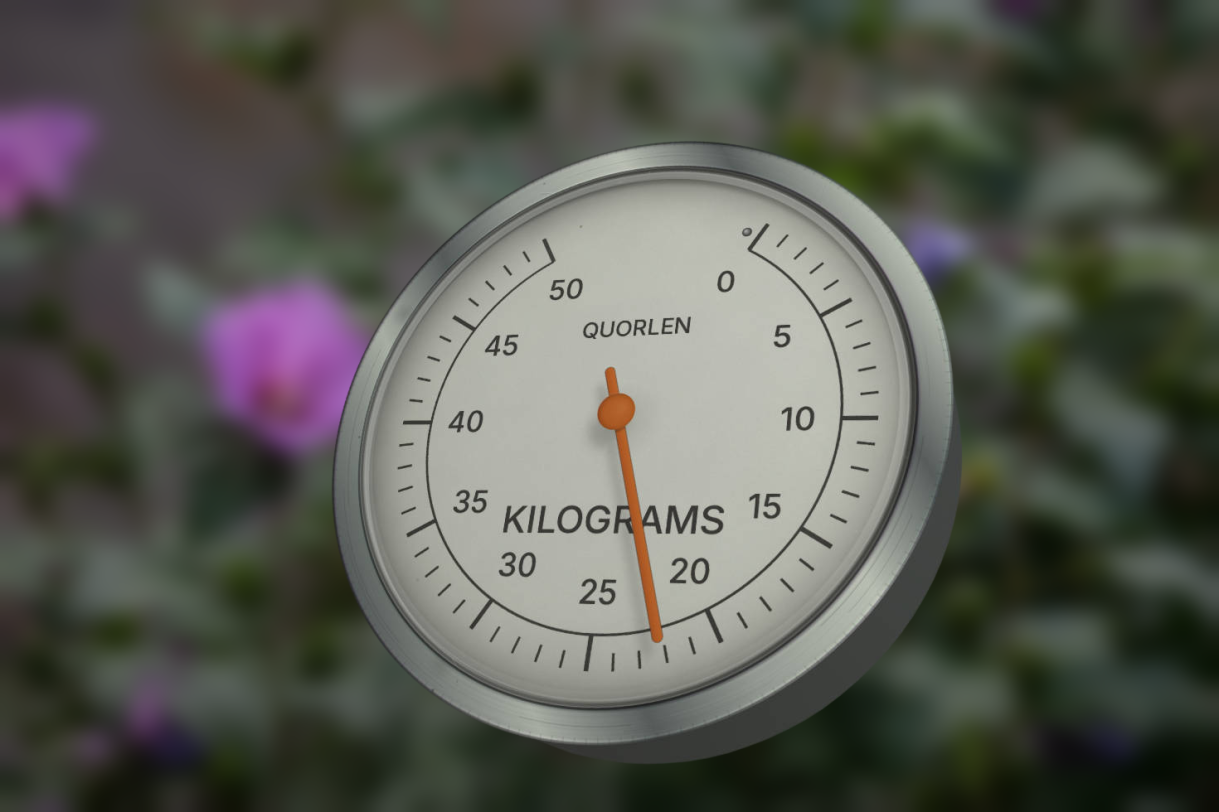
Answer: **22** kg
